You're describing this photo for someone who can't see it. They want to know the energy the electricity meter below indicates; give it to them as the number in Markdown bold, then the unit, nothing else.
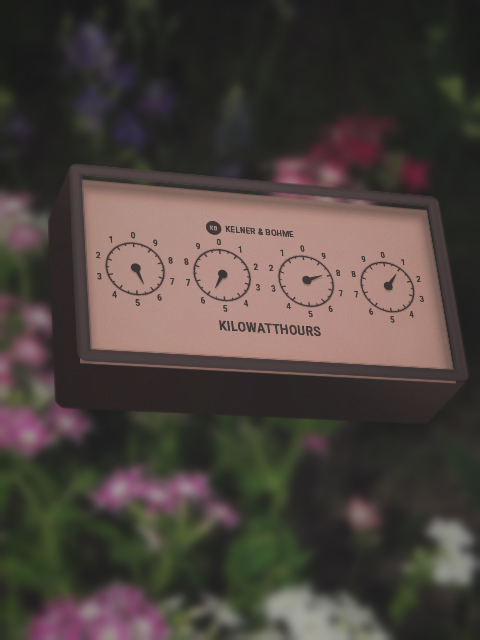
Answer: **5581** kWh
